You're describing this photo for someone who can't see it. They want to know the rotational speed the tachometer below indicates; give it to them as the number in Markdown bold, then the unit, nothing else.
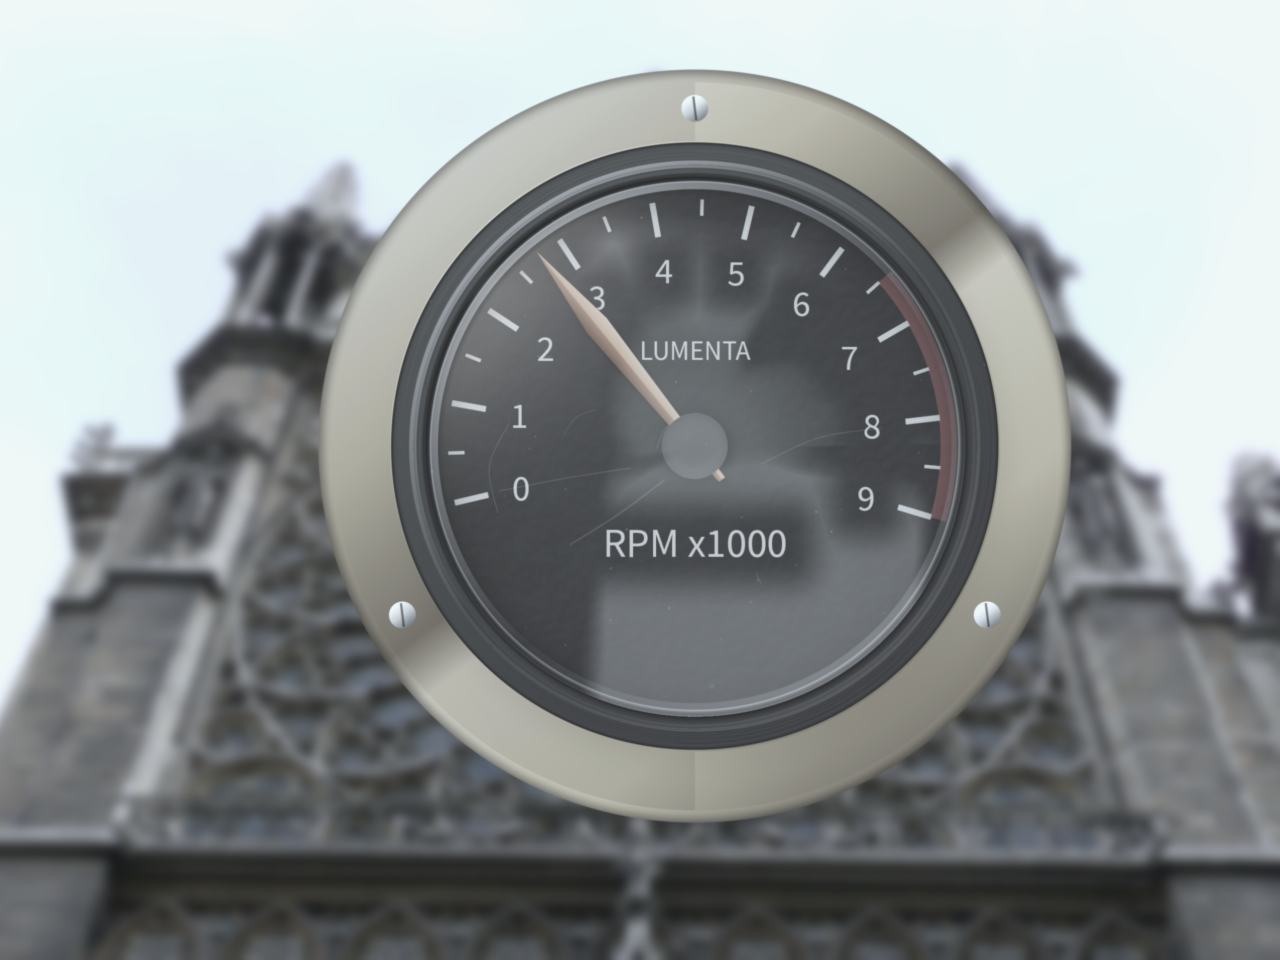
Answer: **2750** rpm
